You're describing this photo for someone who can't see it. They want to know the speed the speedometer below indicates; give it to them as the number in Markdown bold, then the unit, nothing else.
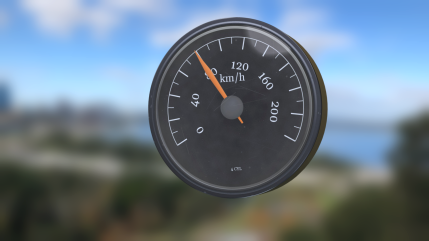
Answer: **80** km/h
